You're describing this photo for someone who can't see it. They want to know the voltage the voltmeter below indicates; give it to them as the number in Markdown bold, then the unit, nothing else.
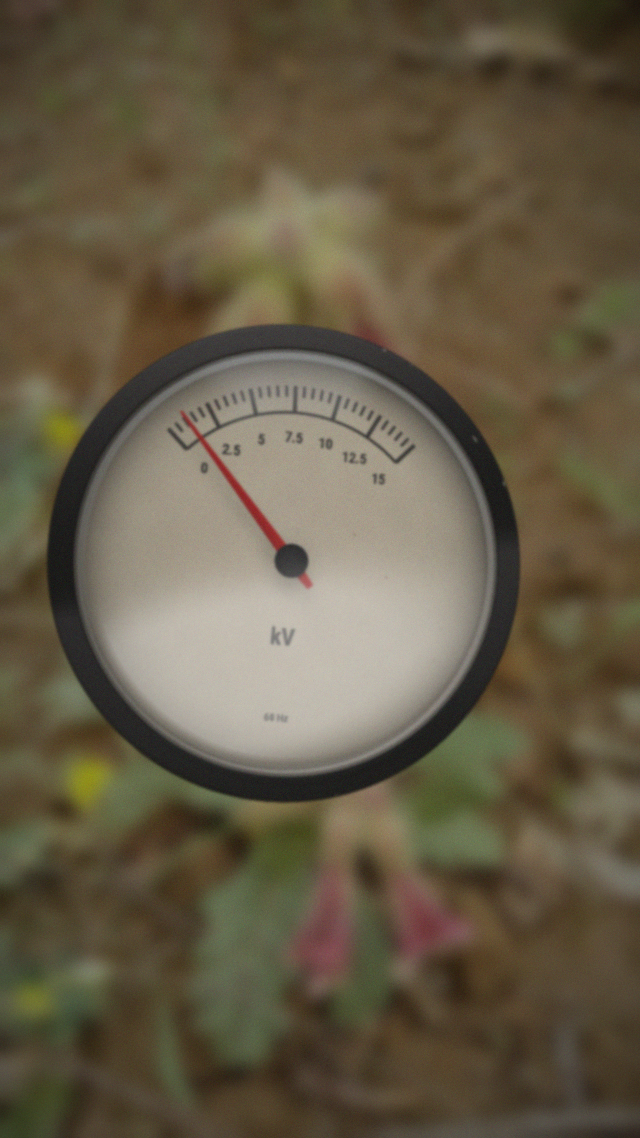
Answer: **1** kV
